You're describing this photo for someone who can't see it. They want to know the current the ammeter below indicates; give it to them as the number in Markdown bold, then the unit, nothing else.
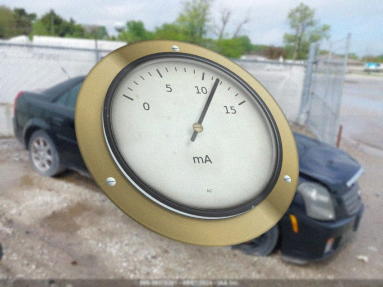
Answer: **11.5** mA
